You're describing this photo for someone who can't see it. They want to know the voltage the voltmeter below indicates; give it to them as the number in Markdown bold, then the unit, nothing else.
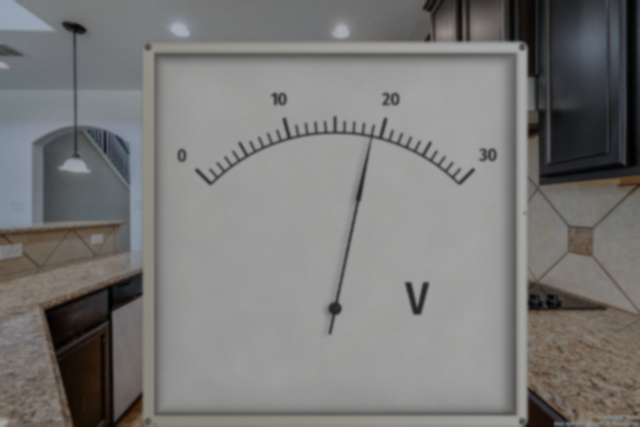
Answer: **19** V
